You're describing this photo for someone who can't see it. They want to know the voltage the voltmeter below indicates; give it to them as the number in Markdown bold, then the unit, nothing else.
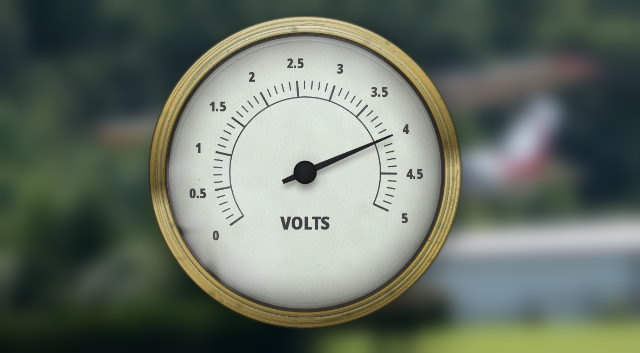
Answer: **4** V
